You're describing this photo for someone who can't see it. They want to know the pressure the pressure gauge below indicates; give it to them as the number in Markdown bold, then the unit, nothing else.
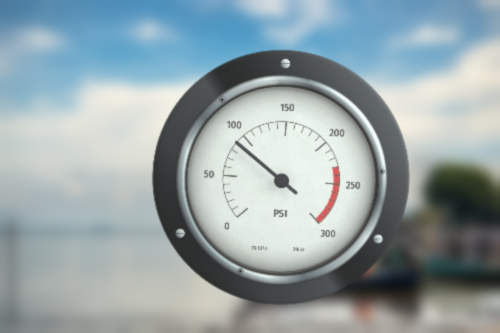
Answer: **90** psi
